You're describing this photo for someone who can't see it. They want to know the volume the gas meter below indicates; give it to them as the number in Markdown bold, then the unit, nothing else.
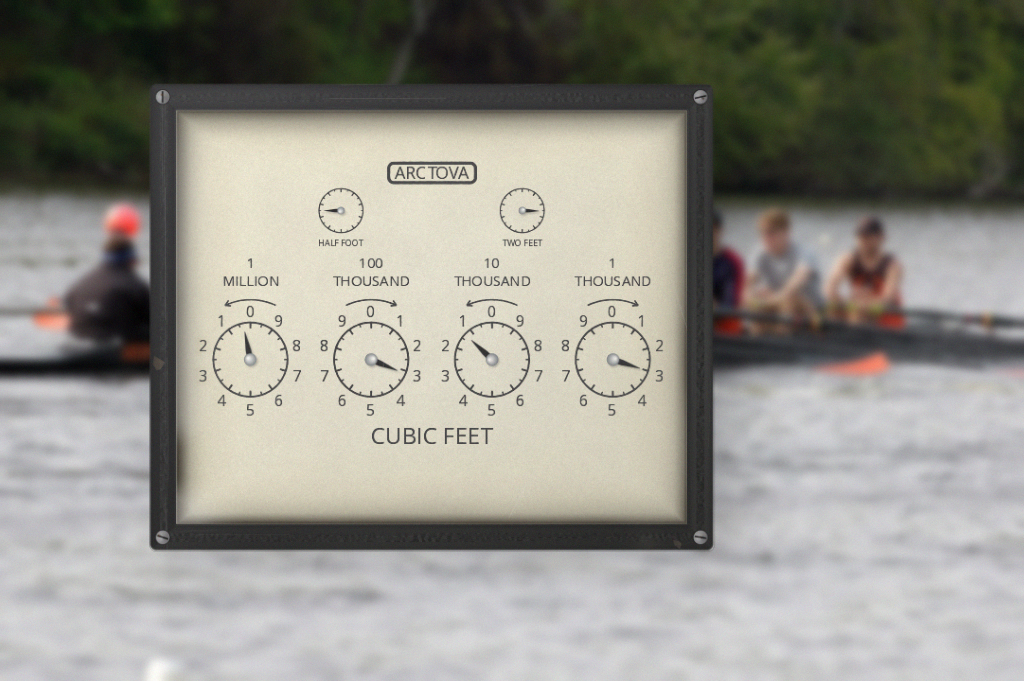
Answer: **31300** ft³
